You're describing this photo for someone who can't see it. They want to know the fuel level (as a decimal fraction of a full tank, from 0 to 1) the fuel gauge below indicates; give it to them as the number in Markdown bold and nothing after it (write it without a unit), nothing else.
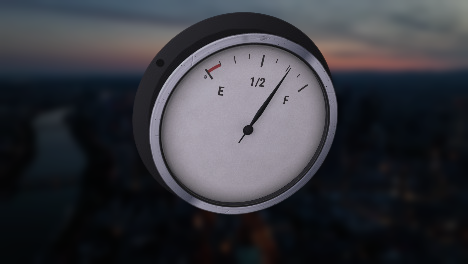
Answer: **0.75**
